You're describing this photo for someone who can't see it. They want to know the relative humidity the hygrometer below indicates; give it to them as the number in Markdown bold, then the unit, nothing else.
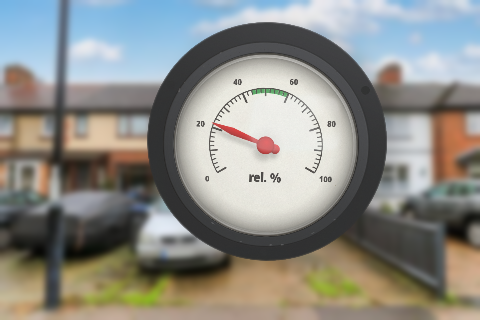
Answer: **22** %
